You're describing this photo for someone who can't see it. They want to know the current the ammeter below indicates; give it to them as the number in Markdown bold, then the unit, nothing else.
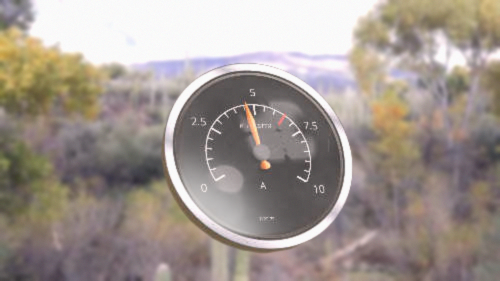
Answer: **4.5** A
